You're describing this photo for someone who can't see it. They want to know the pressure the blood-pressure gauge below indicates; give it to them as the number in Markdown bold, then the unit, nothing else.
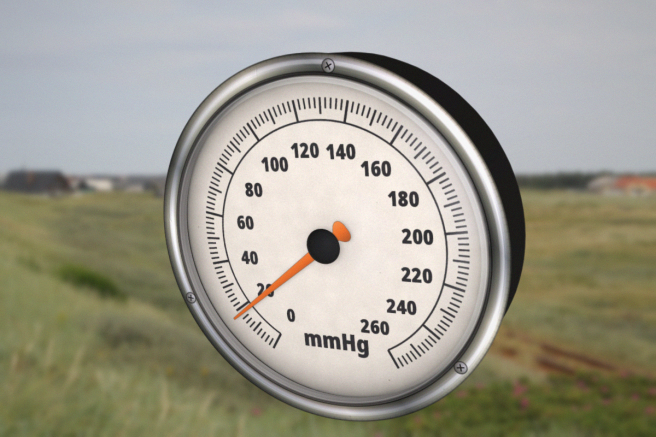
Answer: **18** mmHg
